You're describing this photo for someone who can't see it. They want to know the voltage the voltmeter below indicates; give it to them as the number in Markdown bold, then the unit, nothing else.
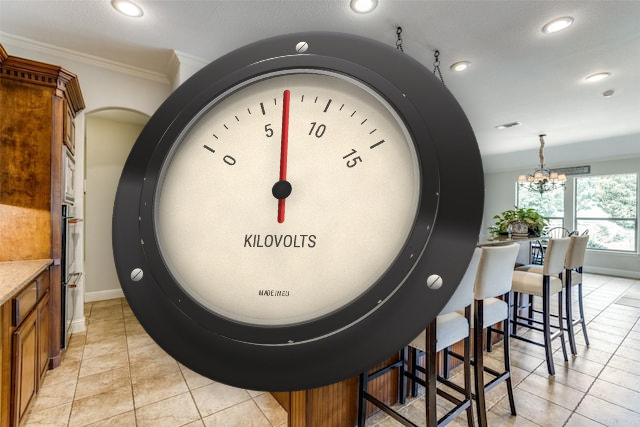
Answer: **7** kV
